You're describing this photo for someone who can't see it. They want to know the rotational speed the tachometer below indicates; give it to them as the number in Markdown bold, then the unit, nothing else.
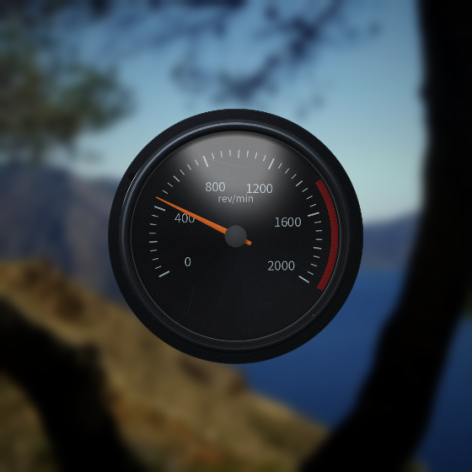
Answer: **450** rpm
